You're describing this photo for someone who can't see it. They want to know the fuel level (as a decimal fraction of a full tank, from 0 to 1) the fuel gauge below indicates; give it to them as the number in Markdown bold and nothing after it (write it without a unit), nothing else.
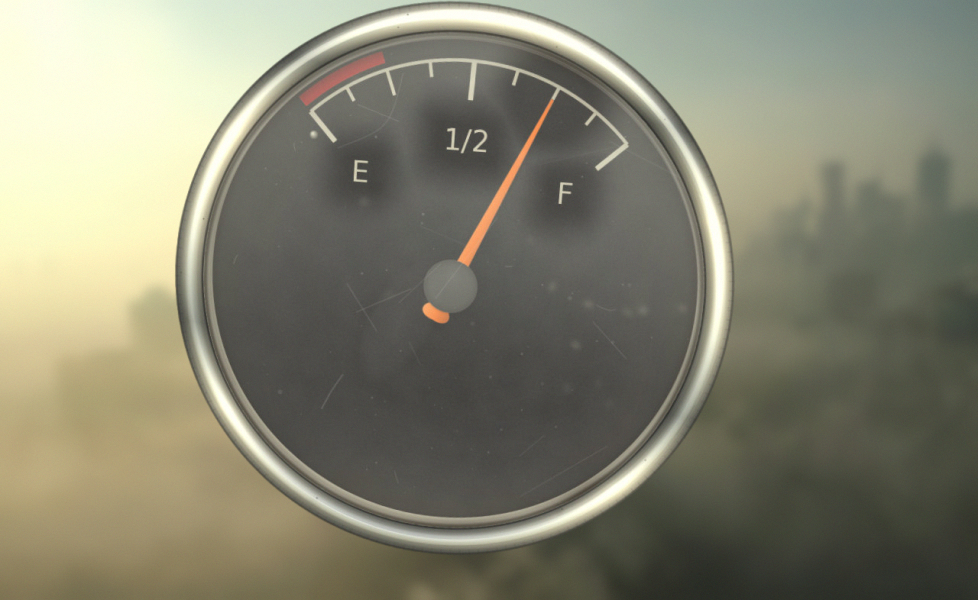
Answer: **0.75**
